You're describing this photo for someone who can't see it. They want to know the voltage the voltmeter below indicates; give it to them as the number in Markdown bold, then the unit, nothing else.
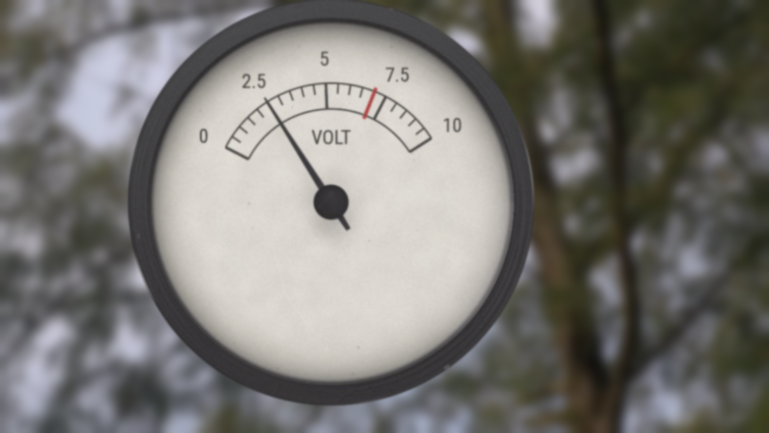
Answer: **2.5** V
